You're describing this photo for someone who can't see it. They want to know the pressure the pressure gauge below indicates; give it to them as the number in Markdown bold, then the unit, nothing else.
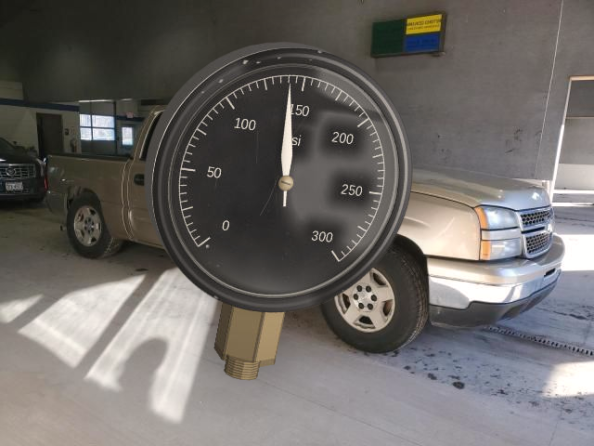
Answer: **140** psi
